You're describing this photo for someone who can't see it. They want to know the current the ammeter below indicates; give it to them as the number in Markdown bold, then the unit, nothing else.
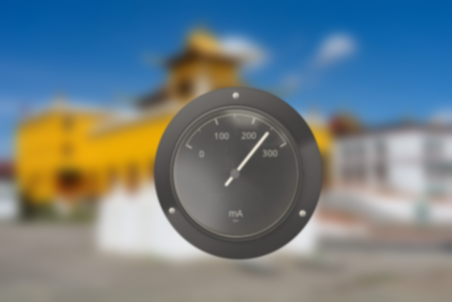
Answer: **250** mA
